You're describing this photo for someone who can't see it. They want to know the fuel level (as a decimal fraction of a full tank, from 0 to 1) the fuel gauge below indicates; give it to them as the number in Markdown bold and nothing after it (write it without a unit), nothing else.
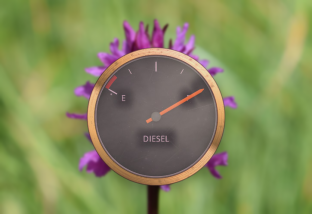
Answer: **1**
